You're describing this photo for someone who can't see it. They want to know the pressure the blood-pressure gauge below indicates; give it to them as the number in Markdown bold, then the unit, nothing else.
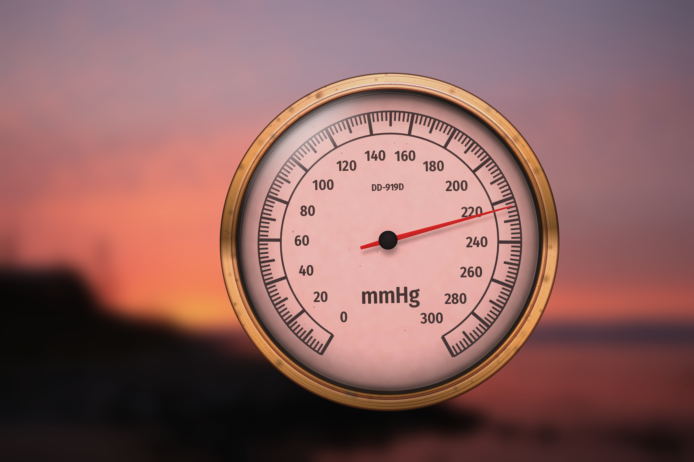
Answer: **224** mmHg
